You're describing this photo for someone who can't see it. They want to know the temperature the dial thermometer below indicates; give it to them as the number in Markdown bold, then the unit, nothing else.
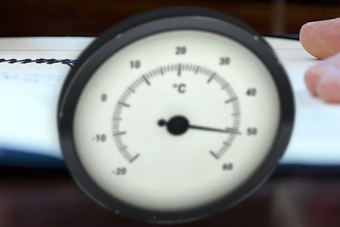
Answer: **50** °C
